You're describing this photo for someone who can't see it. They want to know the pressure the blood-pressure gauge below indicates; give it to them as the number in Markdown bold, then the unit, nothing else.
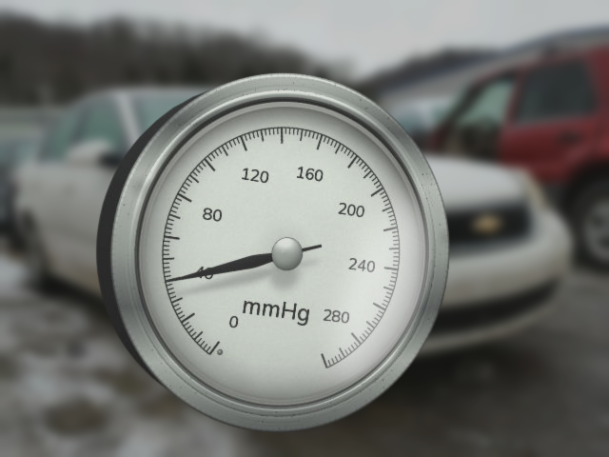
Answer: **40** mmHg
